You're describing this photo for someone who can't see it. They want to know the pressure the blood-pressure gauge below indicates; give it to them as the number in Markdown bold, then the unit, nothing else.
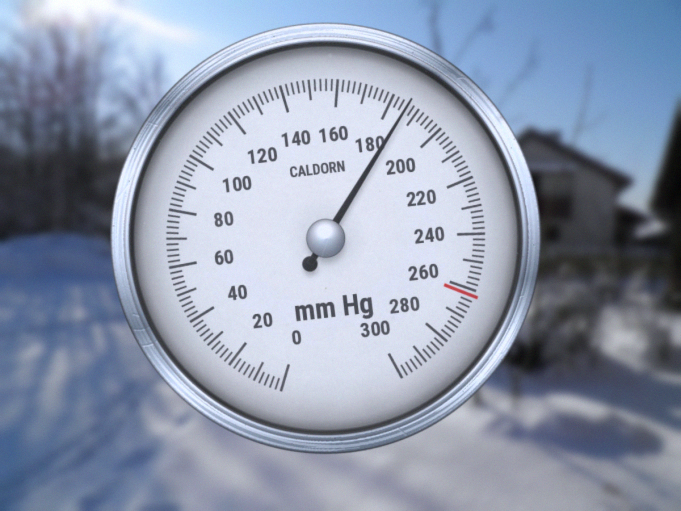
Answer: **186** mmHg
